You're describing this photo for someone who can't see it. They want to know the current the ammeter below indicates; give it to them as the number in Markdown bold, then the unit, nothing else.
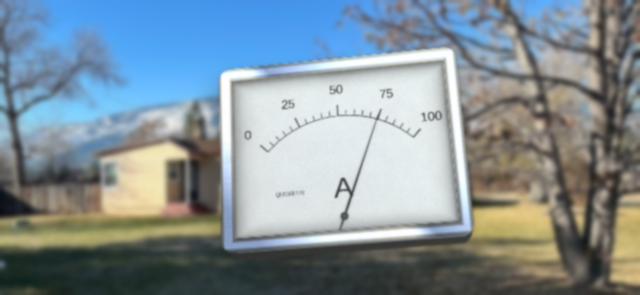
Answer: **75** A
